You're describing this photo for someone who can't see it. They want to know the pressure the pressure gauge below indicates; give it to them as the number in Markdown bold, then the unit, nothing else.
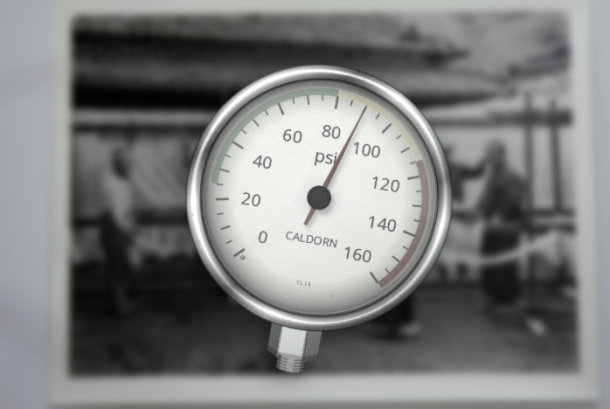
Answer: **90** psi
